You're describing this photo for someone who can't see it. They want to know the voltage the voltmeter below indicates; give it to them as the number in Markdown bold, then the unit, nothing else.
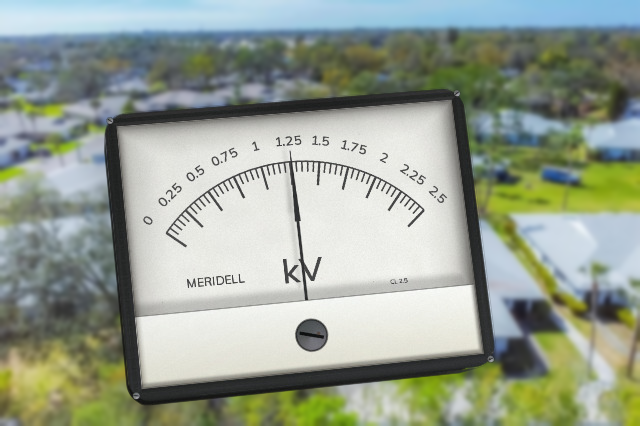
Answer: **1.25** kV
